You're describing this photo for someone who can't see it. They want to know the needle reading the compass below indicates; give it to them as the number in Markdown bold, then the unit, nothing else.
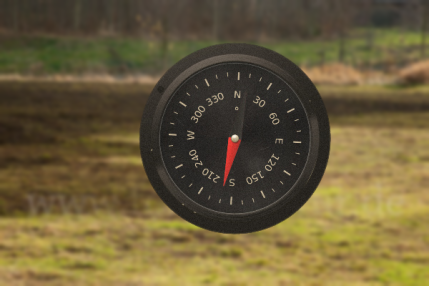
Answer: **190** °
